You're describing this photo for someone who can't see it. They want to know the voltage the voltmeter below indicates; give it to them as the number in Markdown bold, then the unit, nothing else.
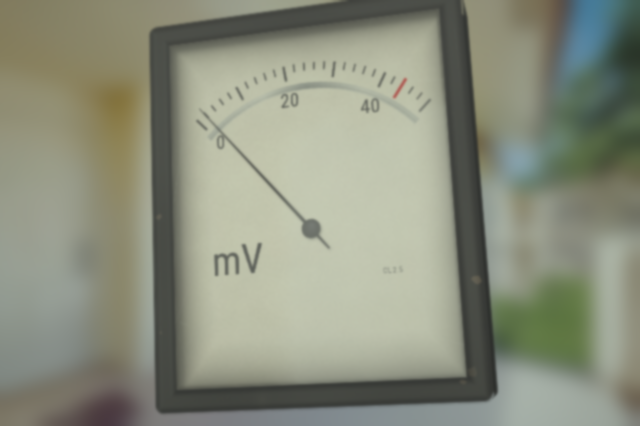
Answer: **2** mV
